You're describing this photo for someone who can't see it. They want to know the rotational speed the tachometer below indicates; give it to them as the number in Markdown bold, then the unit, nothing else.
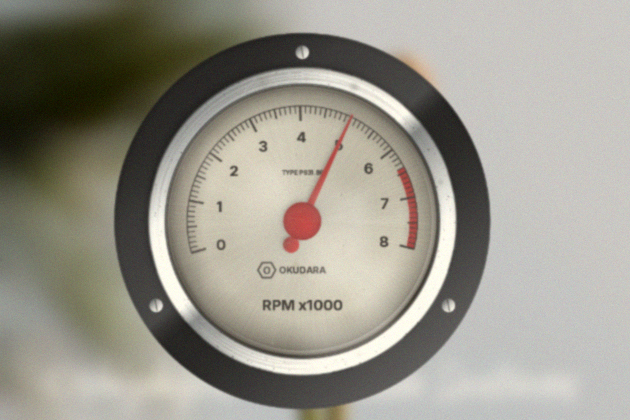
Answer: **5000** rpm
